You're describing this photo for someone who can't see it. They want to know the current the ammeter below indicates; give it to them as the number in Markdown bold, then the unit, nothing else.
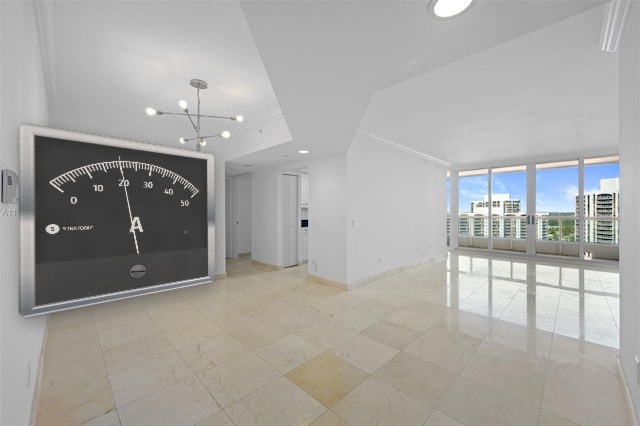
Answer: **20** A
